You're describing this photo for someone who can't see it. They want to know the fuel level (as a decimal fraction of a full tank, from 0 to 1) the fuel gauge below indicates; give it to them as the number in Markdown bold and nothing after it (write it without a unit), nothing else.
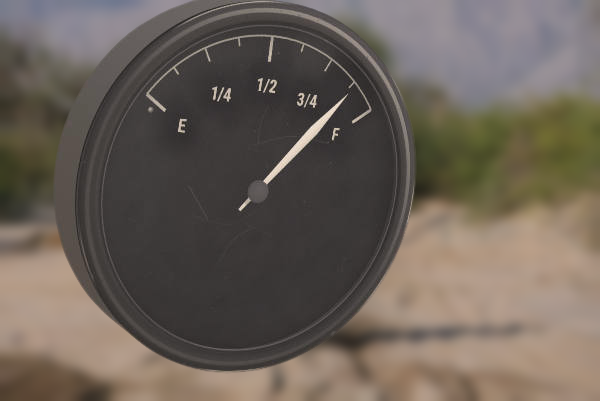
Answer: **0.875**
